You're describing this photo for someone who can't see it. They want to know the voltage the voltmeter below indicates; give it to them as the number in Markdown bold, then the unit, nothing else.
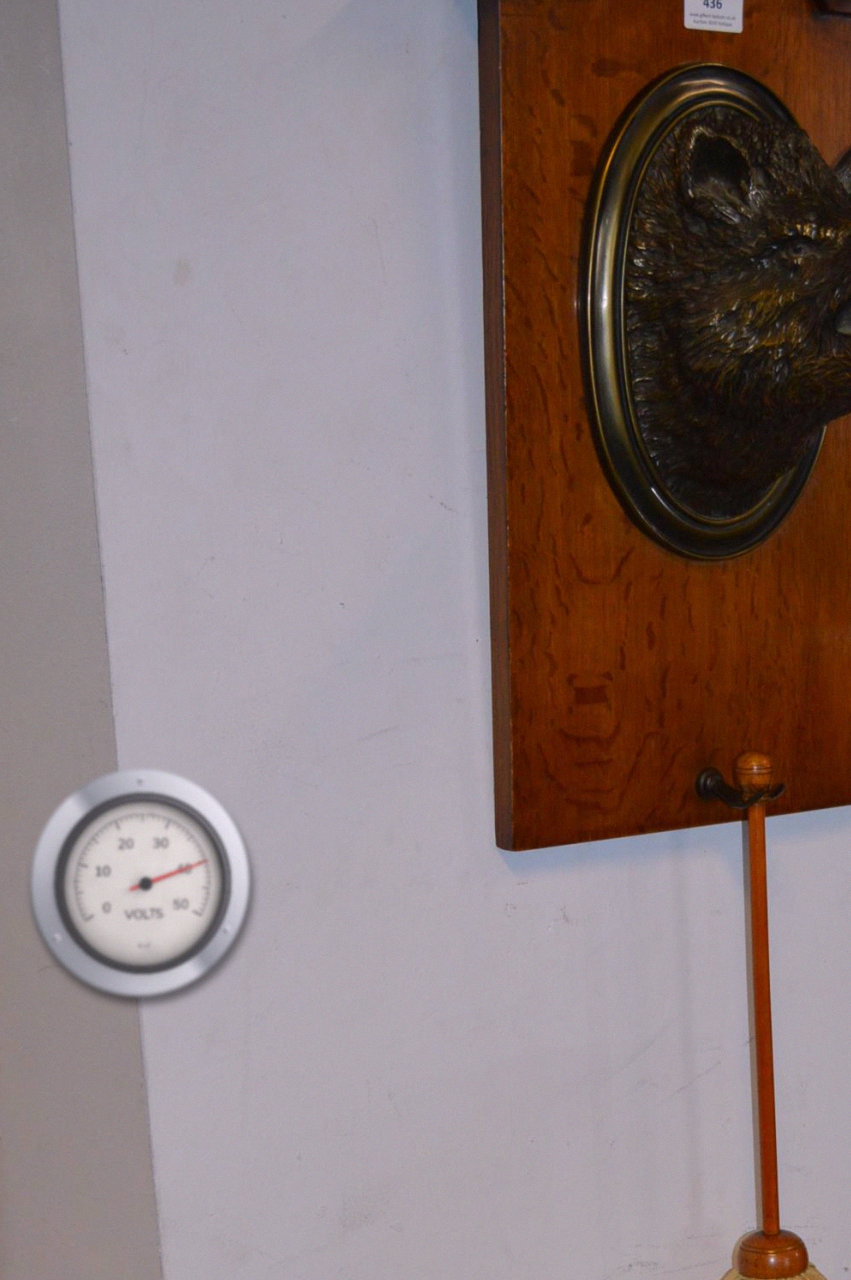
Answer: **40** V
